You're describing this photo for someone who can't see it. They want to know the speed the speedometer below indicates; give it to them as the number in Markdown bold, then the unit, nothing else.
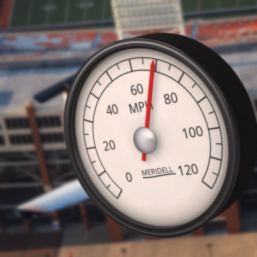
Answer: **70** mph
